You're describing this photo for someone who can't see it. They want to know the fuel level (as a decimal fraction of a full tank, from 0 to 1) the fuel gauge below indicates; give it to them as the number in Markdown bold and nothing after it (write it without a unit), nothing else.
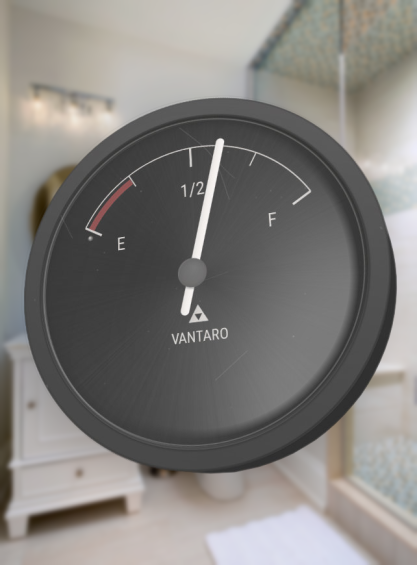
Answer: **0.625**
